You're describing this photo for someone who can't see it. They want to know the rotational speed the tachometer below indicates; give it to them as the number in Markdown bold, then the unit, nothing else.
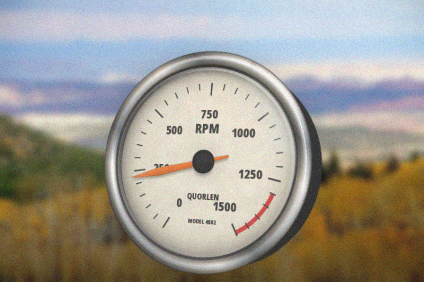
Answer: **225** rpm
